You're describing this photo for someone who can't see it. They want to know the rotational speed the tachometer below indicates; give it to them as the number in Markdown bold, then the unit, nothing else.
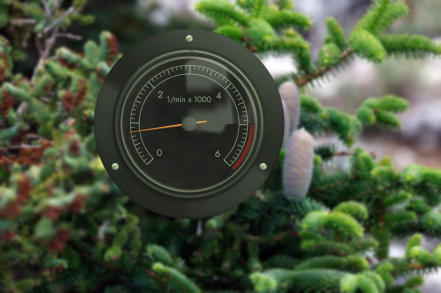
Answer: **800** rpm
